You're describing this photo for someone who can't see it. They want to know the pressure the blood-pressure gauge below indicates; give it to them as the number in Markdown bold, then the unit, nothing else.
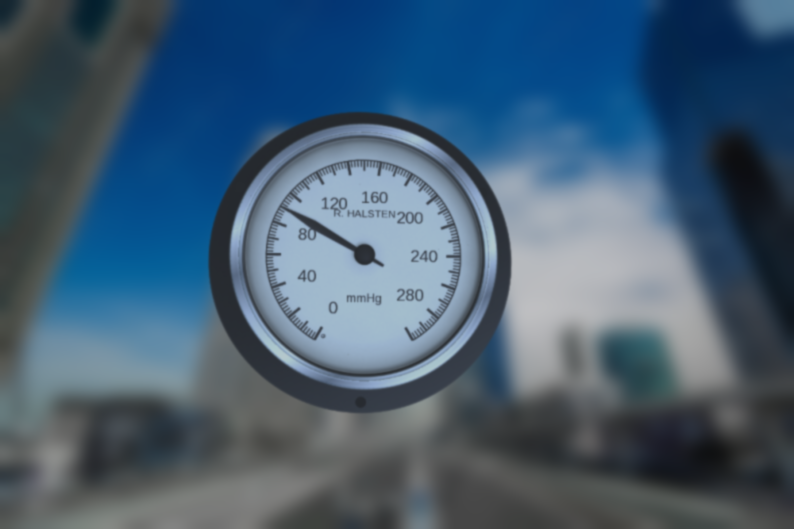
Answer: **90** mmHg
